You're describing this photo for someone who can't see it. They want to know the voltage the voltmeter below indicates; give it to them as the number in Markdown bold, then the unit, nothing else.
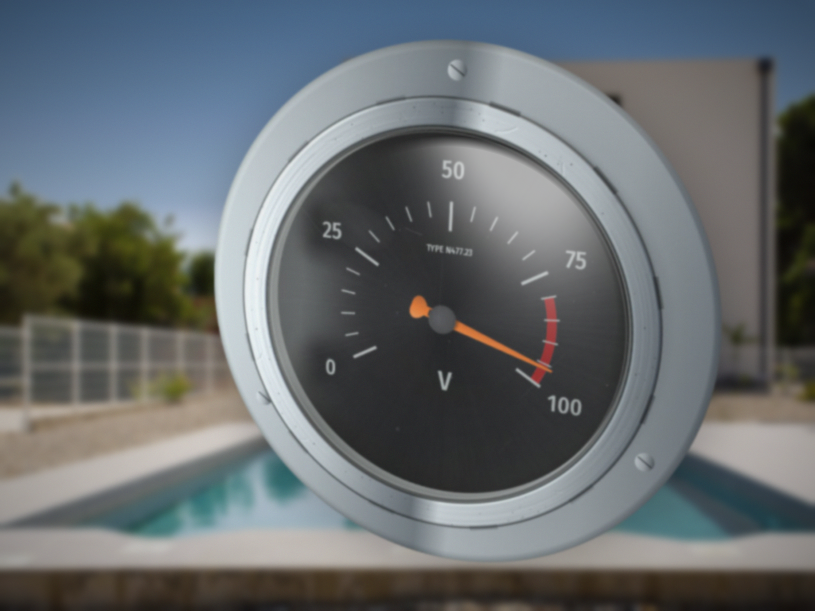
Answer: **95** V
